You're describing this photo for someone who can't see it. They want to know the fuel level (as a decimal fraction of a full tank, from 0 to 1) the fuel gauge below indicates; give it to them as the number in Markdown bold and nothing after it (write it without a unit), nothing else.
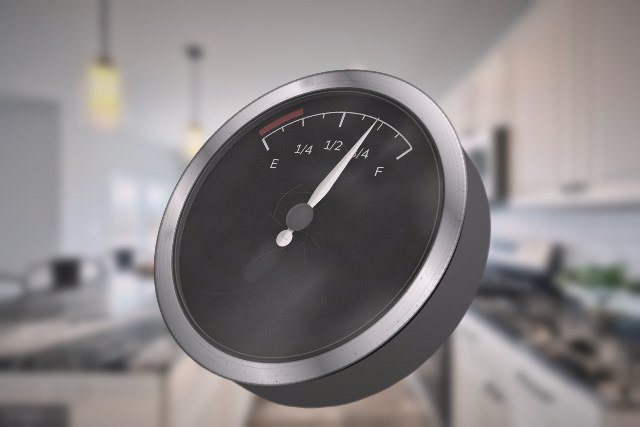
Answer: **0.75**
